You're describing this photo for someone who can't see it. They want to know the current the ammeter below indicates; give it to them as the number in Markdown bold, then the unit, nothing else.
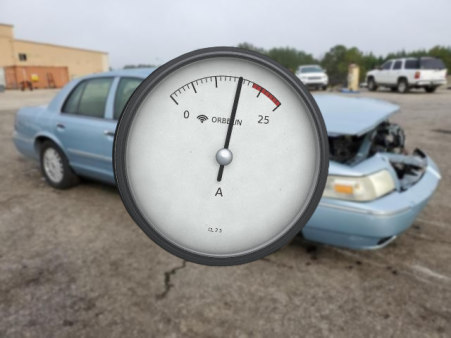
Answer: **15** A
